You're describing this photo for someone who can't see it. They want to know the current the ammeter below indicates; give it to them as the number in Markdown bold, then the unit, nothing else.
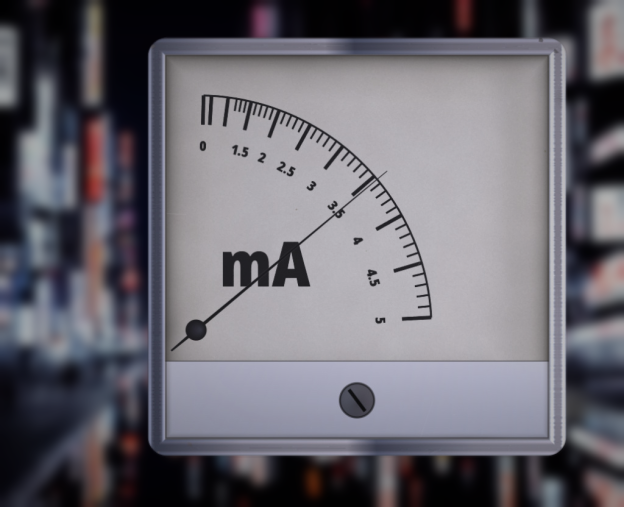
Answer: **3.55** mA
